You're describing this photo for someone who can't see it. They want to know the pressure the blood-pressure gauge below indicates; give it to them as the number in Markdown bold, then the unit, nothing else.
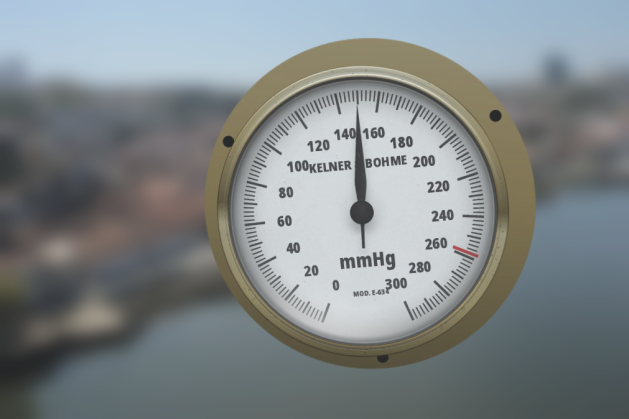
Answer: **150** mmHg
